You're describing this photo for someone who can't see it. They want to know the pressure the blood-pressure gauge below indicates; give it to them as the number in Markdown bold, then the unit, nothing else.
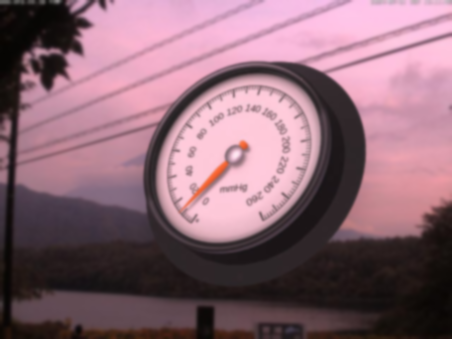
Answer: **10** mmHg
